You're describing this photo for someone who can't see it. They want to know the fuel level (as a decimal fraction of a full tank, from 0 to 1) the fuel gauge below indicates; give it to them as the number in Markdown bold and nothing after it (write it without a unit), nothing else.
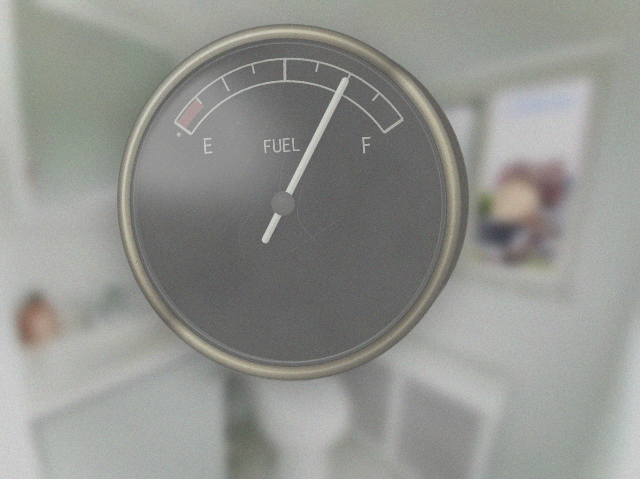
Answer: **0.75**
